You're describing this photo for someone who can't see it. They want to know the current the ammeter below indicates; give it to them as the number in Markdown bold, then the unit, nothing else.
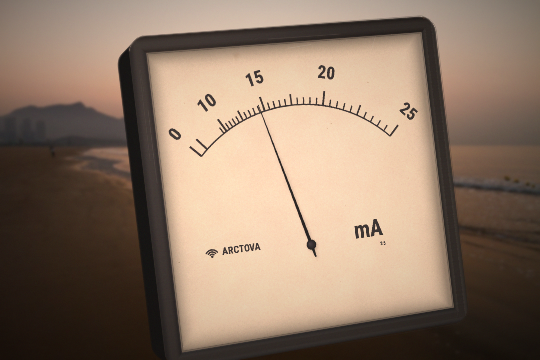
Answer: **14.5** mA
